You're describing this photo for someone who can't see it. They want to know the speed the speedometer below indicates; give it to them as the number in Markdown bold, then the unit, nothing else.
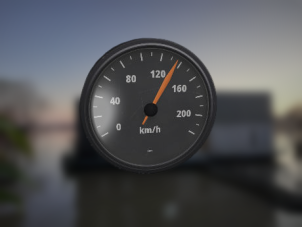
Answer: **135** km/h
